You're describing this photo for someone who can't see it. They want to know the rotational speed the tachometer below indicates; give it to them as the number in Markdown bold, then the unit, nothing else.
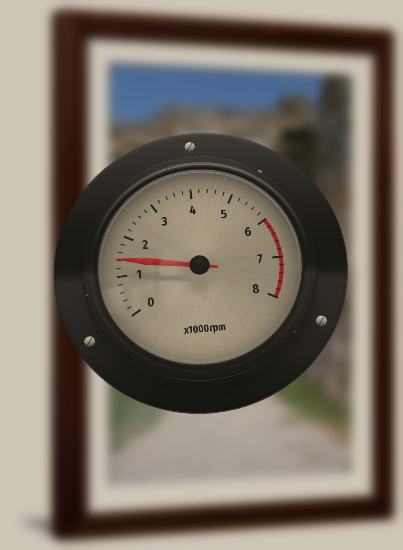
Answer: **1400** rpm
